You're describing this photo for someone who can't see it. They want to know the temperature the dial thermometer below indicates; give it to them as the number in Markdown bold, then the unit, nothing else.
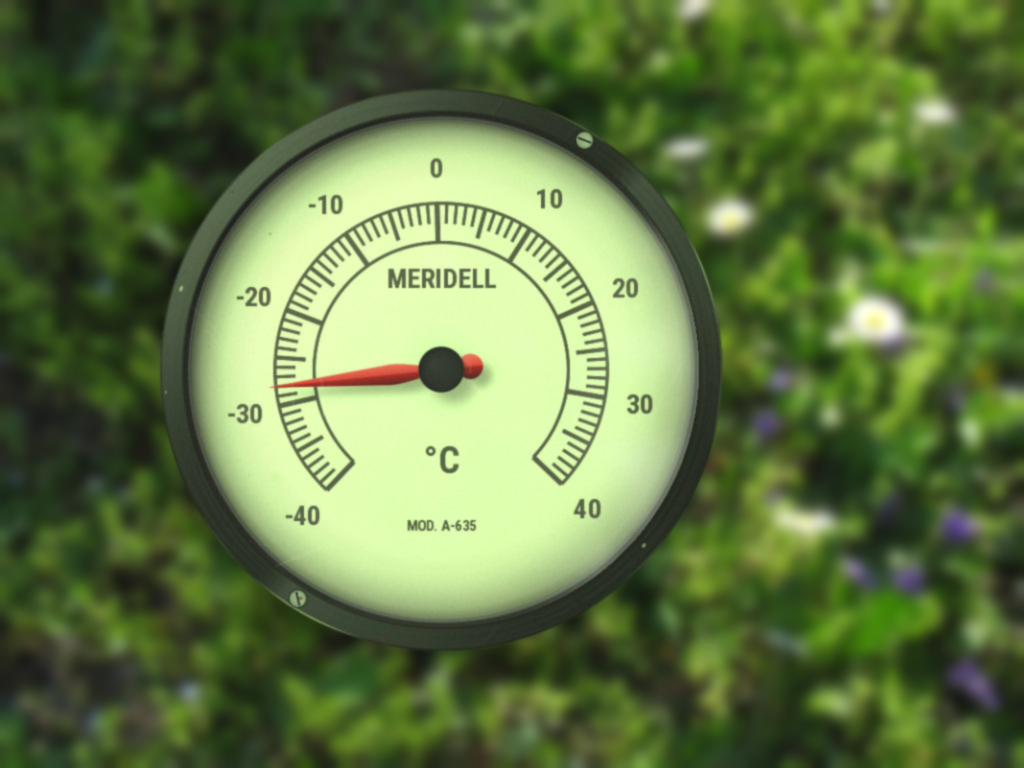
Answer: **-28** °C
